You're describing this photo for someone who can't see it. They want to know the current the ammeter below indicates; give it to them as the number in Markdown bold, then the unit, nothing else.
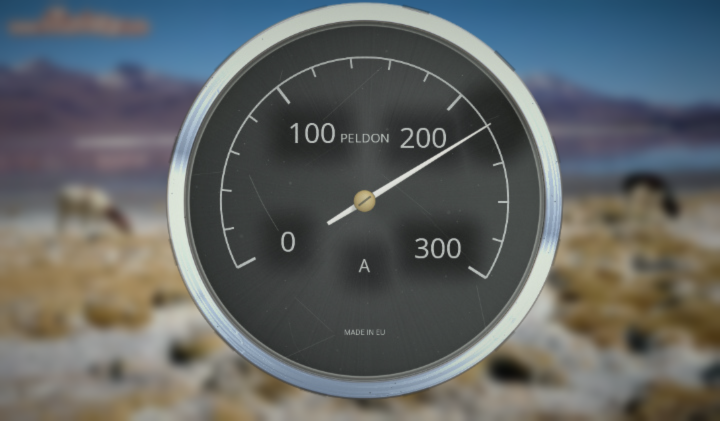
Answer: **220** A
